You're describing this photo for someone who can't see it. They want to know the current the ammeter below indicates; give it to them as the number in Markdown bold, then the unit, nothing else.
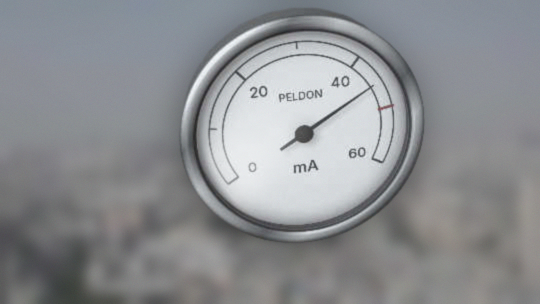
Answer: **45** mA
